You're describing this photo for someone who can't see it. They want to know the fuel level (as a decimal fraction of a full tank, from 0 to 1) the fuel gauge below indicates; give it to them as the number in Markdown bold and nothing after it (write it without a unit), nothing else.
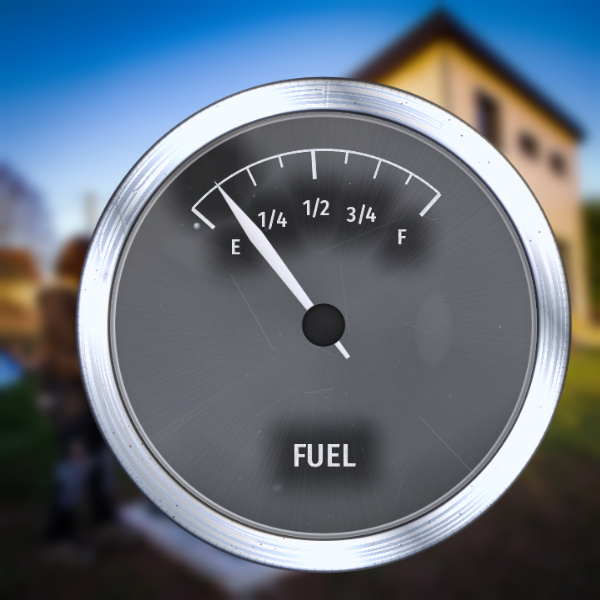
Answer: **0.125**
